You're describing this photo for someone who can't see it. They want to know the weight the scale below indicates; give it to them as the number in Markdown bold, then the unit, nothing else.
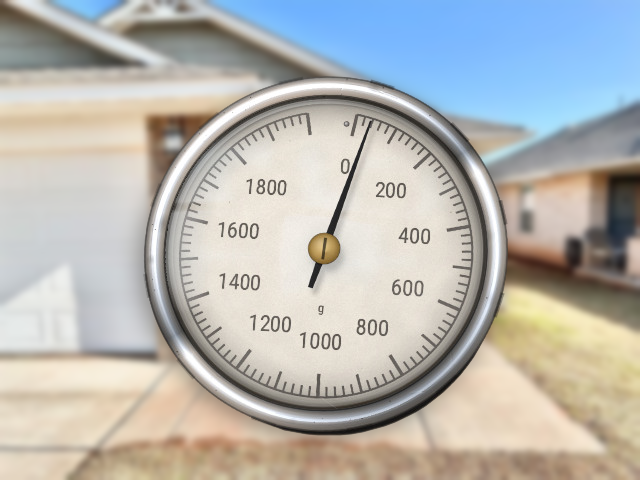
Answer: **40** g
